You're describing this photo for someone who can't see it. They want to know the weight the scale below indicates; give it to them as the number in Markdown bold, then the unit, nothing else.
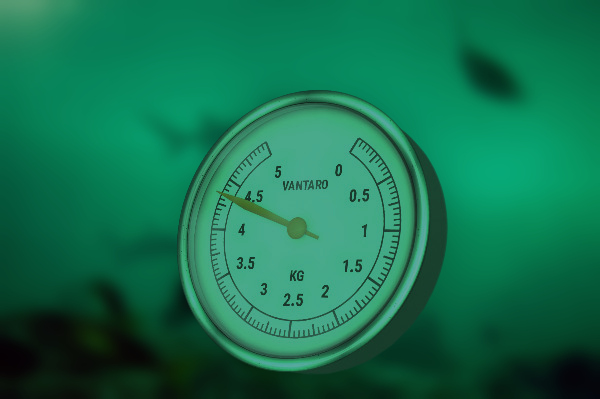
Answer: **4.35** kg
